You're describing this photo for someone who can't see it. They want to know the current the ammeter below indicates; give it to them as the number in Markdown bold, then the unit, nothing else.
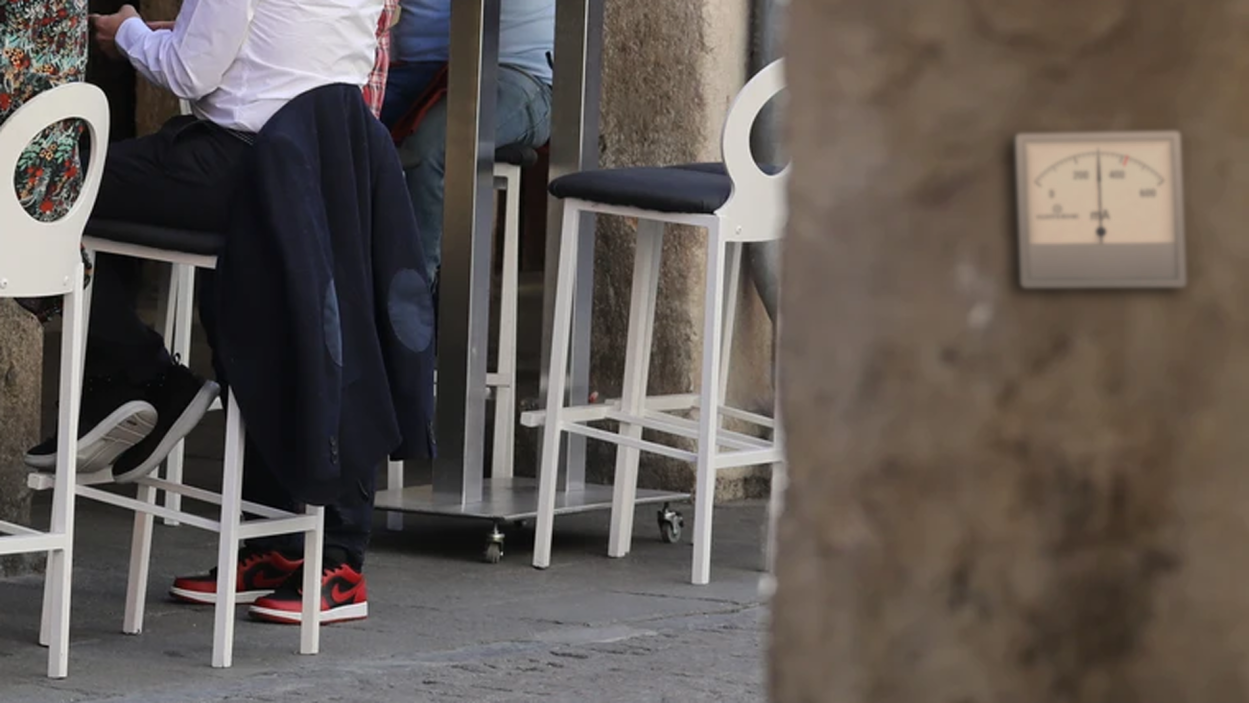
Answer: **300** mA
